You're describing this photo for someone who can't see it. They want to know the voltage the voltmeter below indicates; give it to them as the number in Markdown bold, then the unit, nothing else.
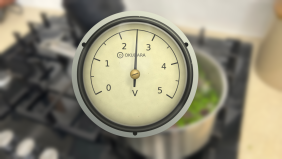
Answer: **2.5** V
